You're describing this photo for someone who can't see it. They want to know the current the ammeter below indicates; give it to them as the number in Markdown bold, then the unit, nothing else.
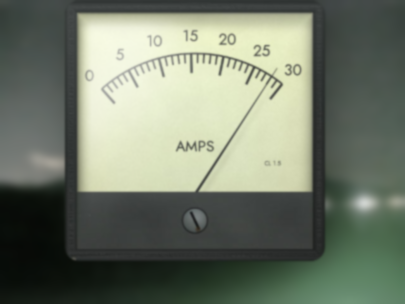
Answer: **28** A
